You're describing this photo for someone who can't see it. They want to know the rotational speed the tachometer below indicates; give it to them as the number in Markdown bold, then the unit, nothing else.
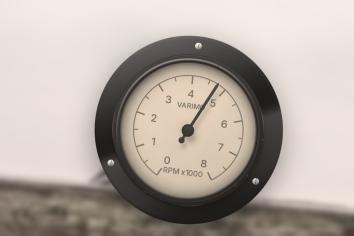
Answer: **4750** rpm
